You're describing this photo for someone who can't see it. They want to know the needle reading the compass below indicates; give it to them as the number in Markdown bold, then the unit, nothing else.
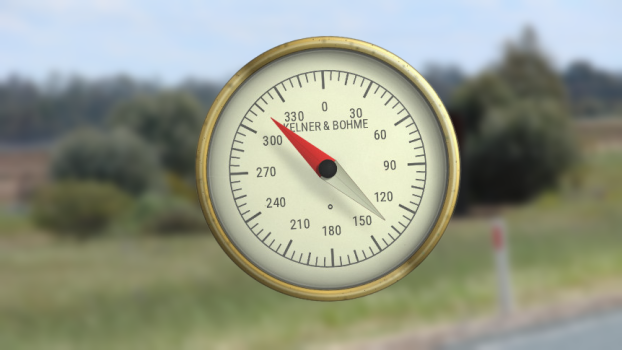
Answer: **315** °
